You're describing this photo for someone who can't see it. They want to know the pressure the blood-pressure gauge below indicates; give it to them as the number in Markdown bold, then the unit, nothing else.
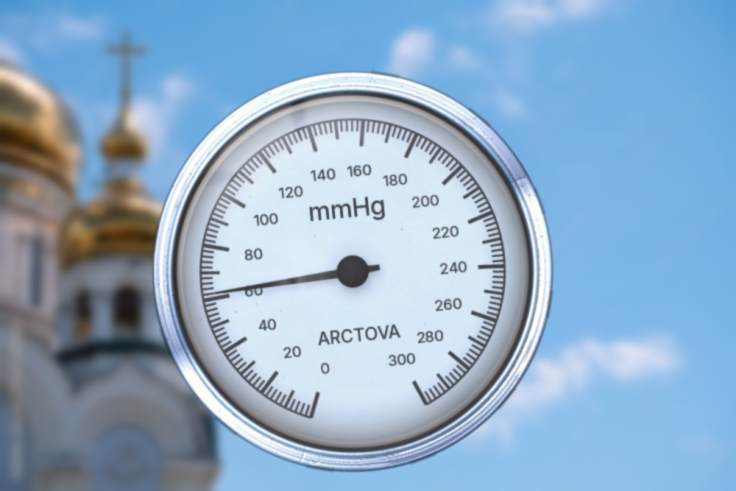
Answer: **62** mmHg
